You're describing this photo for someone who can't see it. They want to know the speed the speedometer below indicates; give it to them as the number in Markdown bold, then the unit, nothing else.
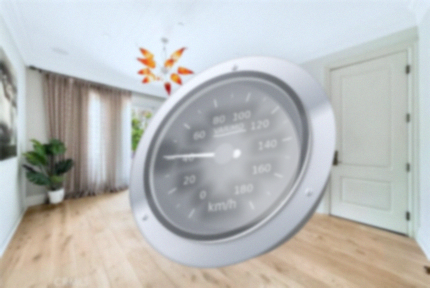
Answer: **40** km/h
